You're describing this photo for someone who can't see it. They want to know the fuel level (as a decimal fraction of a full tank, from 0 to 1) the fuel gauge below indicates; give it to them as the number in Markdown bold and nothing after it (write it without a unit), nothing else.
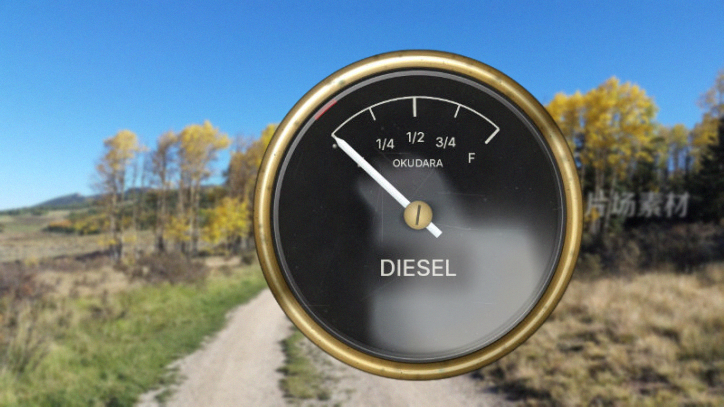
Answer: **0**
